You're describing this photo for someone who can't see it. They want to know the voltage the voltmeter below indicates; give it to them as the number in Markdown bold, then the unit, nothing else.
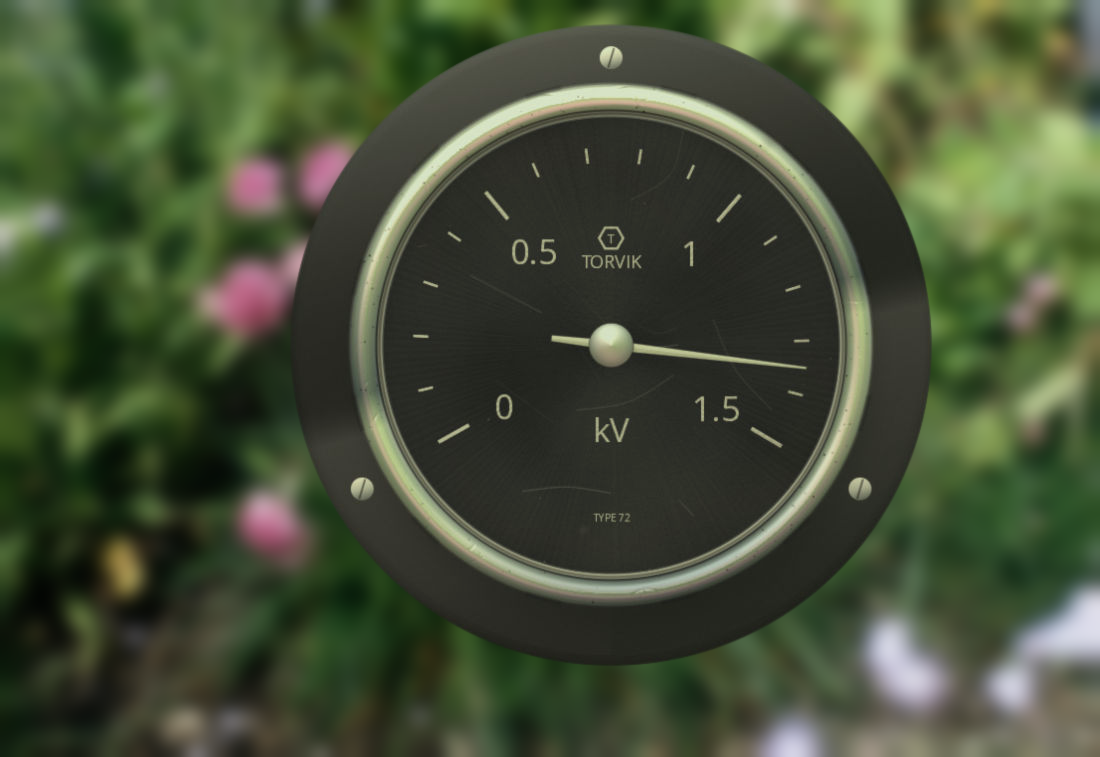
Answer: **1.35** kV
